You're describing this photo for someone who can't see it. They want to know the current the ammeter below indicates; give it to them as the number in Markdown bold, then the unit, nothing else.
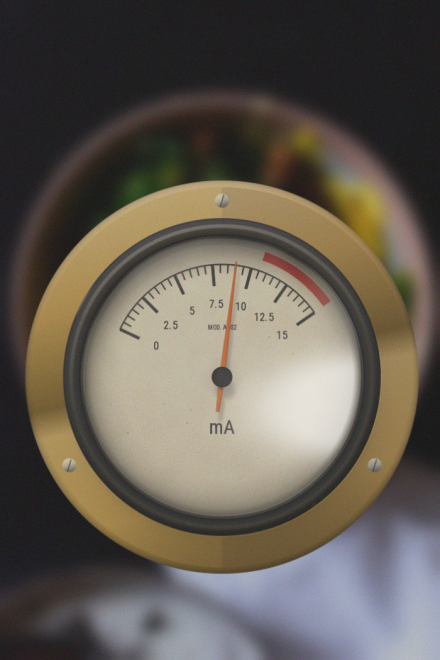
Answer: **9** mA
